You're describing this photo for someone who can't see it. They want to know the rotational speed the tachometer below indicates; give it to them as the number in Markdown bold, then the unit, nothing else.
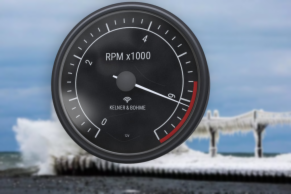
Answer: **6100** rpm
